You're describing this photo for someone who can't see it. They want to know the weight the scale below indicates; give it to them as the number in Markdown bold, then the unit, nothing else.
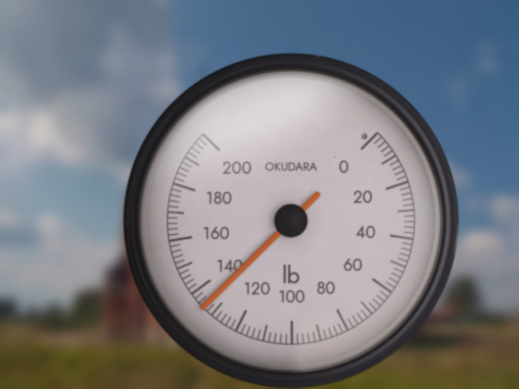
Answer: **134** lb
